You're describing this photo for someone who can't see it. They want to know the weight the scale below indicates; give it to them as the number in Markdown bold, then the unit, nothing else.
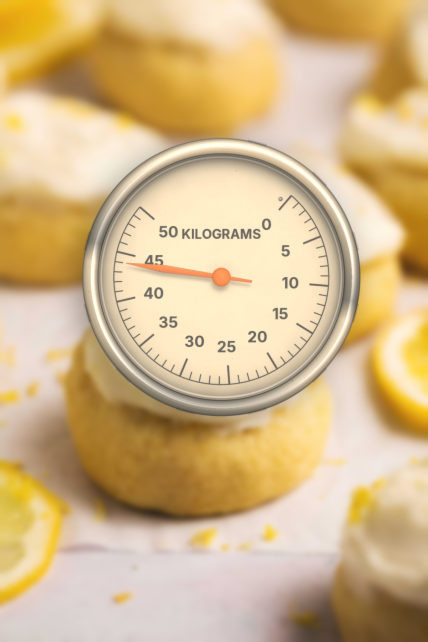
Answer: **44** kg
